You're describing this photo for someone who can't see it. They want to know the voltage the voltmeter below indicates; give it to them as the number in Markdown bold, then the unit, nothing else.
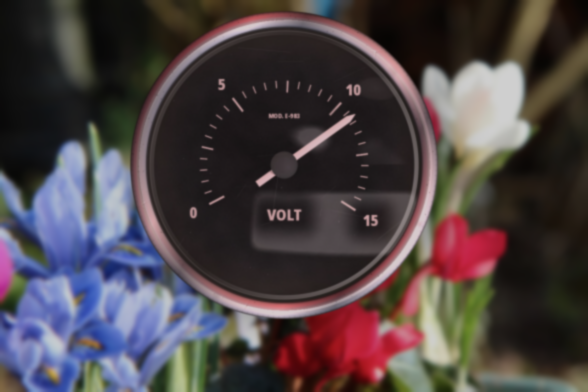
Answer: **10.75** V
